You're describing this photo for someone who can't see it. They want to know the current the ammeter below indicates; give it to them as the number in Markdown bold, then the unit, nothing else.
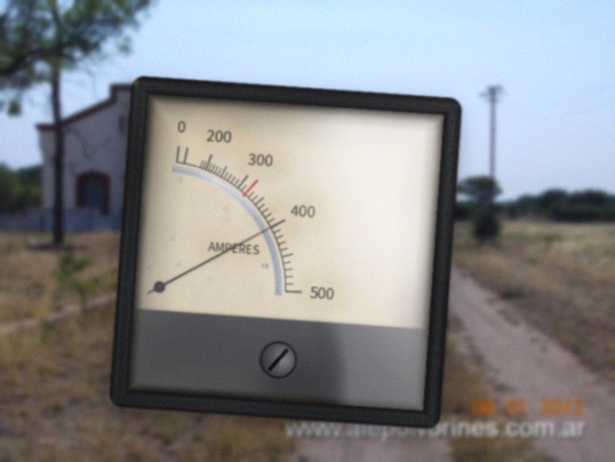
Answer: **400** A
